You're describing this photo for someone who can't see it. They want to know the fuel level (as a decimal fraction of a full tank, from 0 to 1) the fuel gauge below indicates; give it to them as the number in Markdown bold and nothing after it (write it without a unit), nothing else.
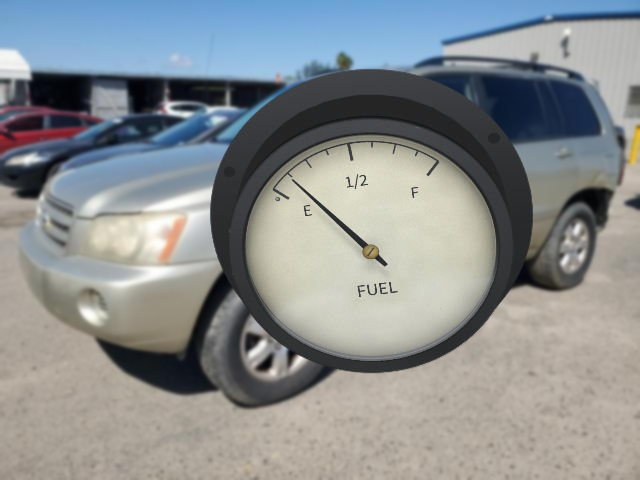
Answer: **0.125**
